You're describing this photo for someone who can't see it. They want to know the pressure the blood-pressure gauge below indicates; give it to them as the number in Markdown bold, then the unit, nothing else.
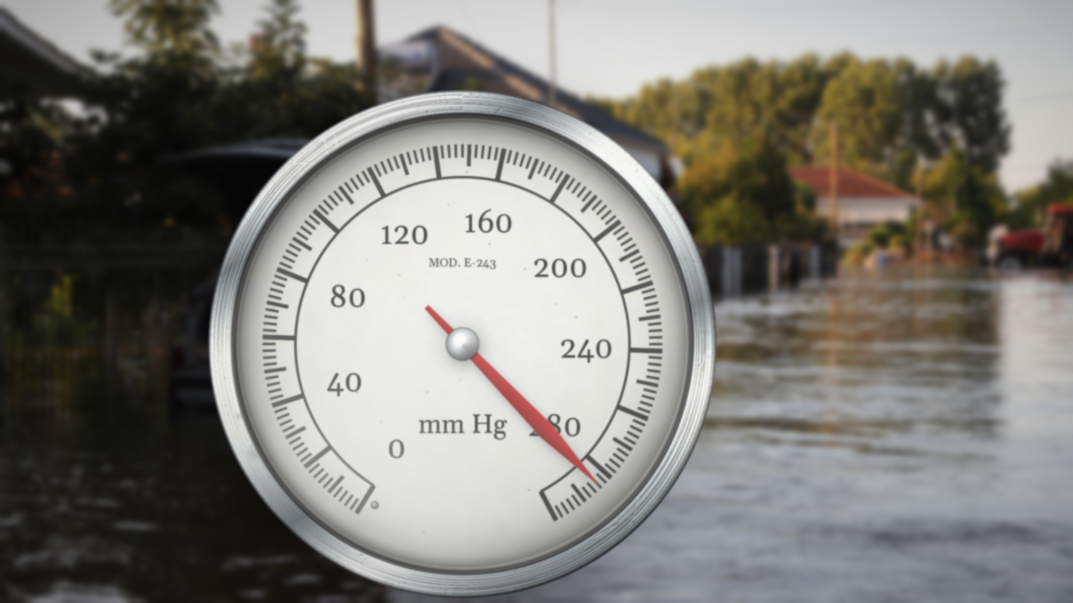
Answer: **284** mmHg
